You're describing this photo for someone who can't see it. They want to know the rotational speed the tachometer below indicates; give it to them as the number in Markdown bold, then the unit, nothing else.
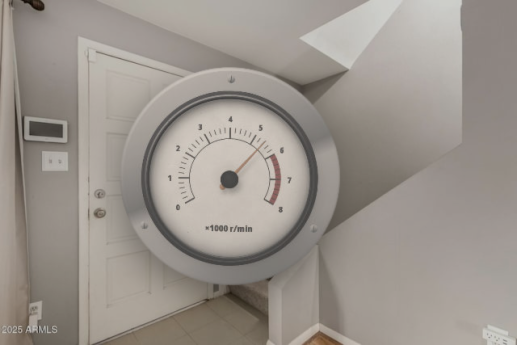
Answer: **5400** rpm
